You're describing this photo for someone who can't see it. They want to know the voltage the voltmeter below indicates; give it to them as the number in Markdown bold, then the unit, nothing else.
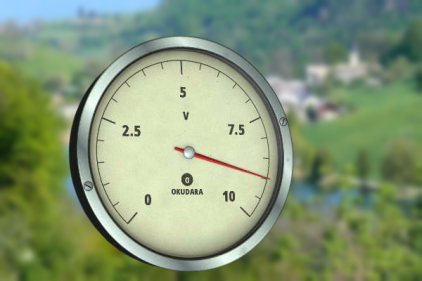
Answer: **9** V
